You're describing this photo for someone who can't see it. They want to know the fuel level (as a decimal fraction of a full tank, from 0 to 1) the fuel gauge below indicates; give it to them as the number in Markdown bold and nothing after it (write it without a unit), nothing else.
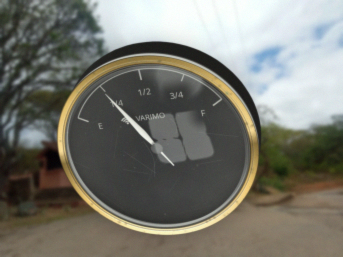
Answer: **0.25**
